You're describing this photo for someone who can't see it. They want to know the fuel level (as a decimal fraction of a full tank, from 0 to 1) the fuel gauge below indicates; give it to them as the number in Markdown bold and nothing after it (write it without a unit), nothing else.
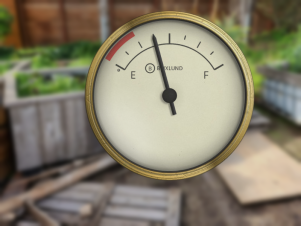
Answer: **0.375**
